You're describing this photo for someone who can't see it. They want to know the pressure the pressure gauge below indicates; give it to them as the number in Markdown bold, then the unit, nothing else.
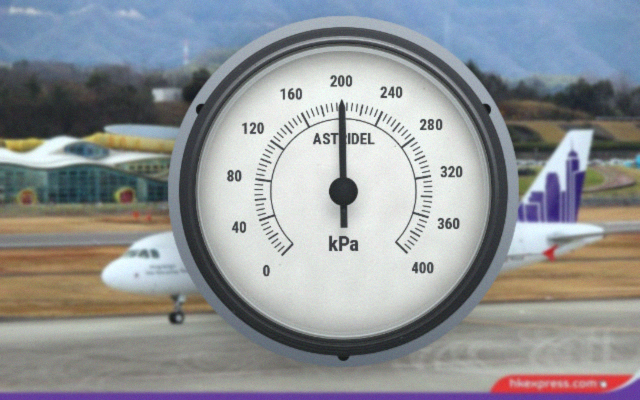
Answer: **200** kPa
